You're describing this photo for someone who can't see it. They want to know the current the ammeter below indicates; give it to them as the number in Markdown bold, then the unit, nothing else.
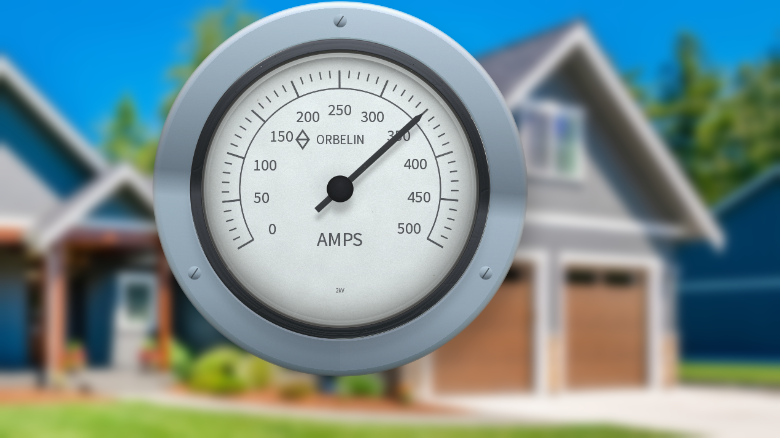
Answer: **350** A
